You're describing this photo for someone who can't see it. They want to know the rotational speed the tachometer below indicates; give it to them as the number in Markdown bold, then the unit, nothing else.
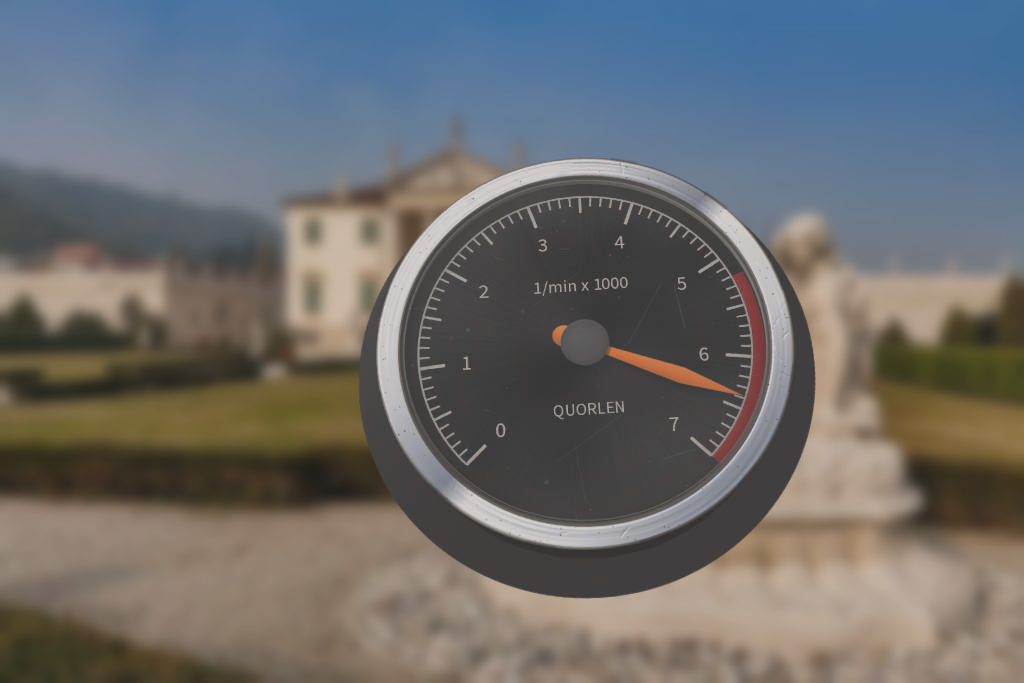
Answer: **6400** rpm
